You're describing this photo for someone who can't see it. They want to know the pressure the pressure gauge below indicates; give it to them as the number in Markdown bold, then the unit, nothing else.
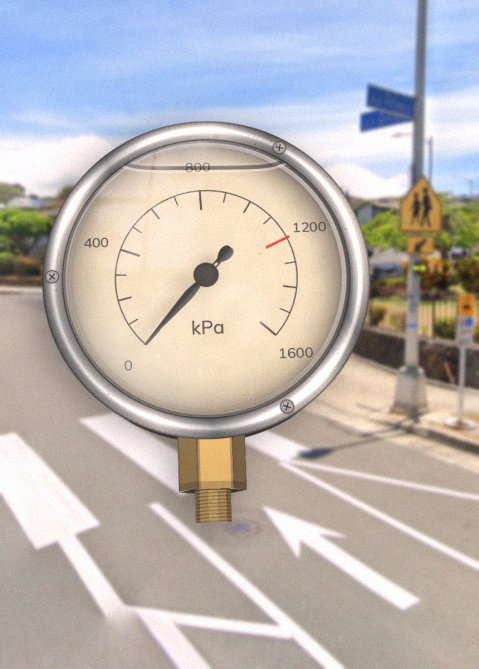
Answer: **0** kPa
